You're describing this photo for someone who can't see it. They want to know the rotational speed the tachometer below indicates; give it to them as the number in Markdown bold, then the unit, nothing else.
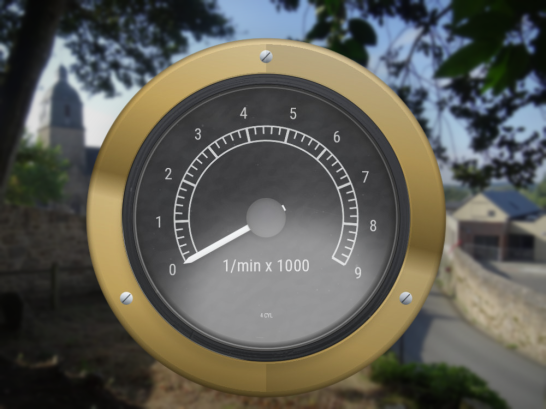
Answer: **0** rpm
